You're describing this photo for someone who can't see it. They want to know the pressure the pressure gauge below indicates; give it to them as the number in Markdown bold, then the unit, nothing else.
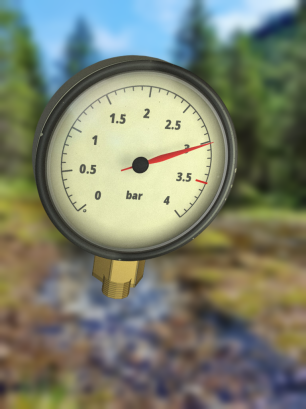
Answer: **3** bar
